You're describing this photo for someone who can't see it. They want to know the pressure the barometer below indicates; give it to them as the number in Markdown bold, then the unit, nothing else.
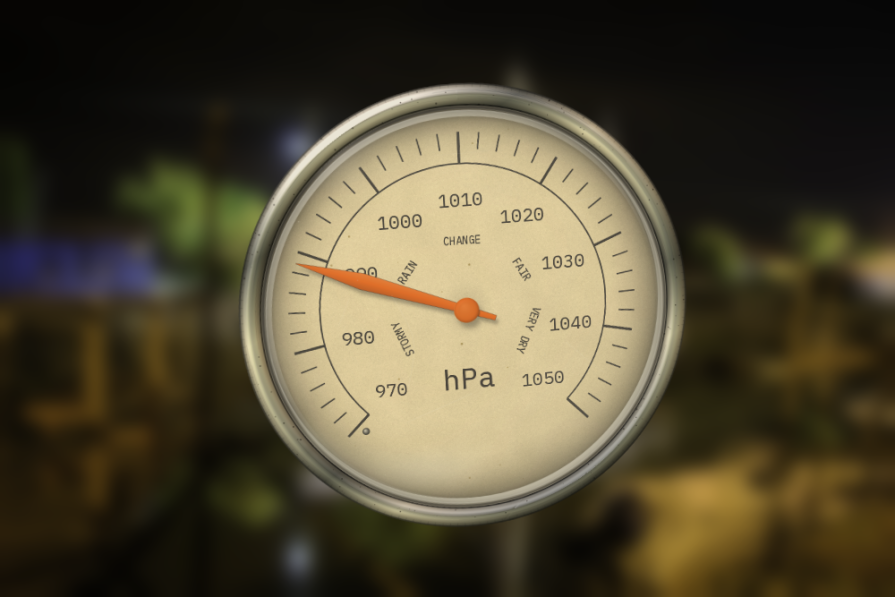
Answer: **989** hPa
